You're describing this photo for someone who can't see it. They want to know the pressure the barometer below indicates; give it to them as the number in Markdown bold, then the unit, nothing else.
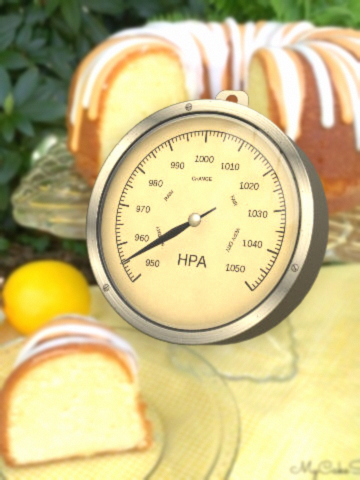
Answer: **955** hPa
